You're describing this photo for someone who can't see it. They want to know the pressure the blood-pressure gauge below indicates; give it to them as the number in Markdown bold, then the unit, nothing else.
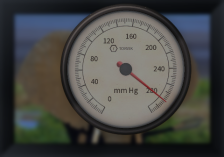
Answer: **280** mmHg
